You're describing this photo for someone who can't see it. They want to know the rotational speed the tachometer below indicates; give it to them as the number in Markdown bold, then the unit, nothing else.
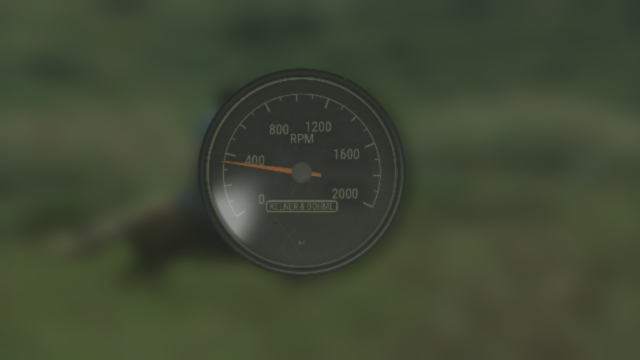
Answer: **350** rpm
